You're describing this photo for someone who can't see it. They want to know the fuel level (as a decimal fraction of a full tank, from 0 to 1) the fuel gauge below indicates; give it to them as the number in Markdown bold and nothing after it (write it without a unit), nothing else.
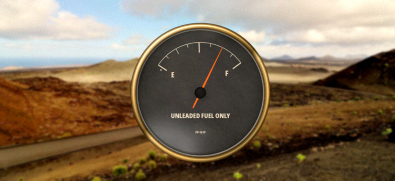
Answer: **0.75**
